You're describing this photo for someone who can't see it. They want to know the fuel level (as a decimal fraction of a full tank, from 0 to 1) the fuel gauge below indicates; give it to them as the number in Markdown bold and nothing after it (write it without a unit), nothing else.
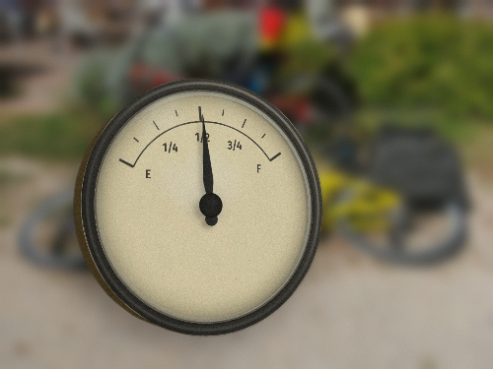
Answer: **0.5**
